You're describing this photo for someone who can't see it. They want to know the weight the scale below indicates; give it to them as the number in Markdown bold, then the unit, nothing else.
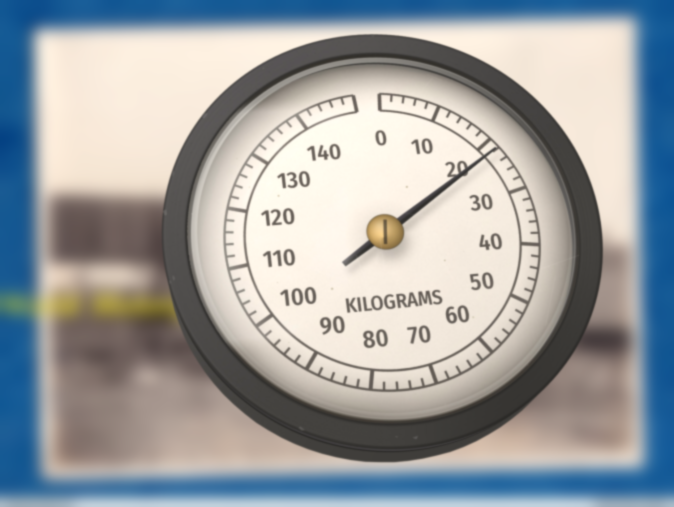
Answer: **22** kg
